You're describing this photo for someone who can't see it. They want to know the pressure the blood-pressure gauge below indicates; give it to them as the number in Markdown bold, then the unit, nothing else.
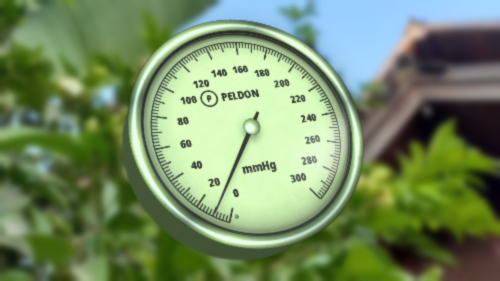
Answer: **10** mmHg
